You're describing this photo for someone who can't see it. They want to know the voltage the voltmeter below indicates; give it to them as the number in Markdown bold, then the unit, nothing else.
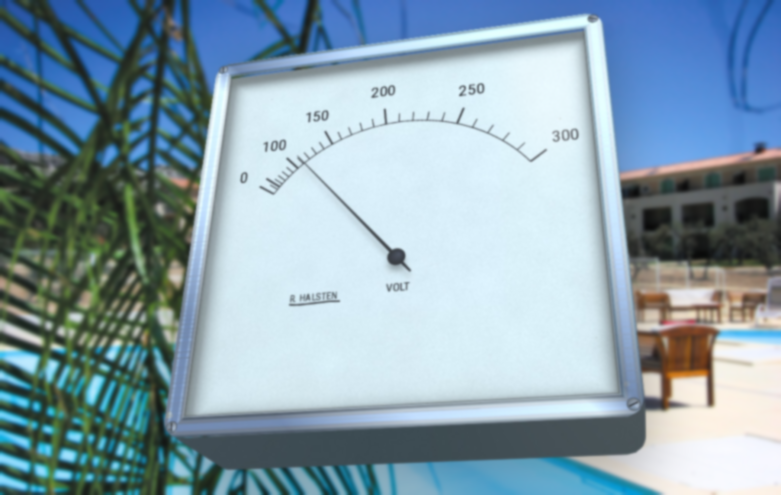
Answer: **110** V
